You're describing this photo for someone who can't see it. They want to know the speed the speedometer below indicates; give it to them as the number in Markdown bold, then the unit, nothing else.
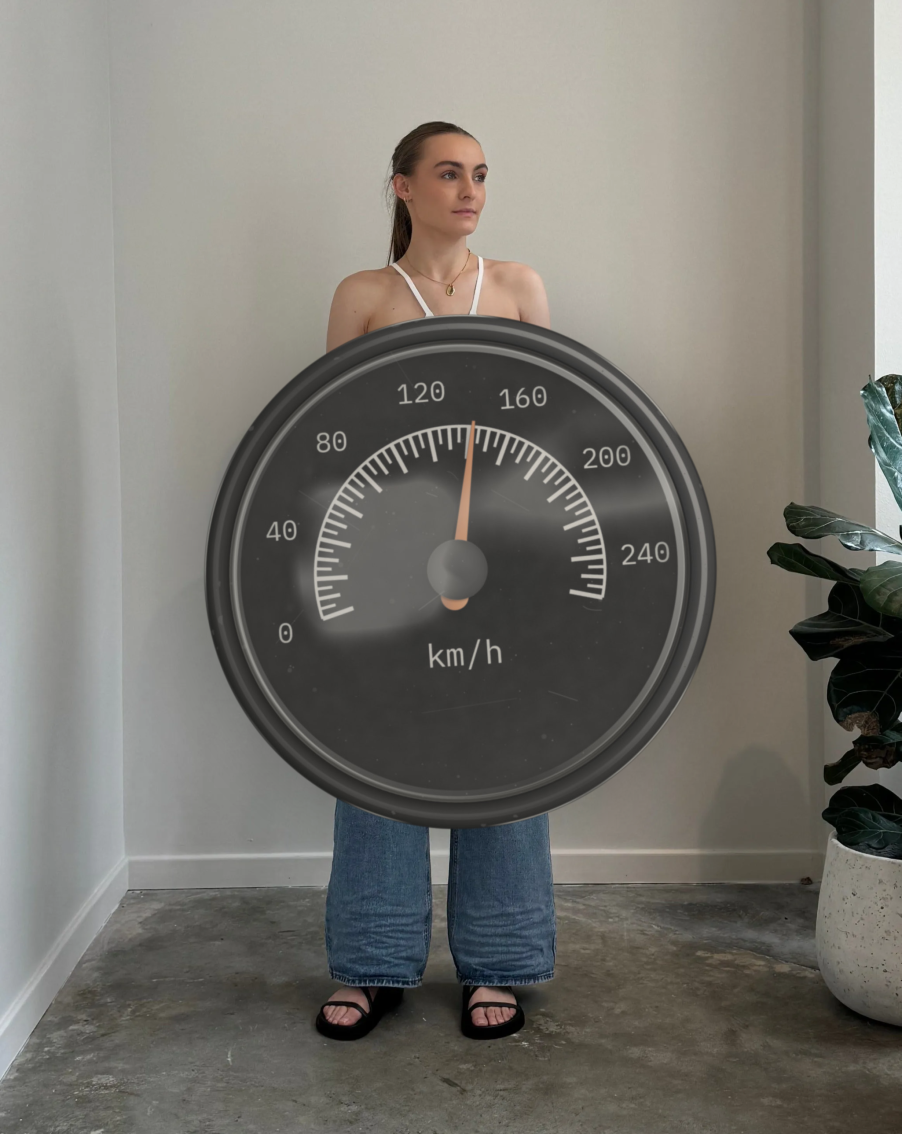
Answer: **142.5** km/h
